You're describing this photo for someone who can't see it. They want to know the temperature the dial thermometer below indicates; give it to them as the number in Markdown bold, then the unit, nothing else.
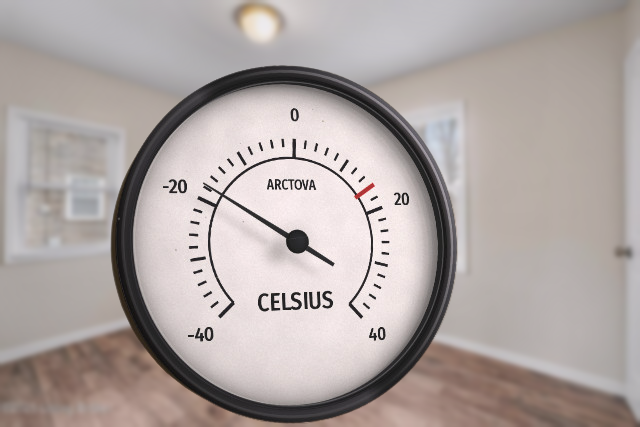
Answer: **-18** °C
